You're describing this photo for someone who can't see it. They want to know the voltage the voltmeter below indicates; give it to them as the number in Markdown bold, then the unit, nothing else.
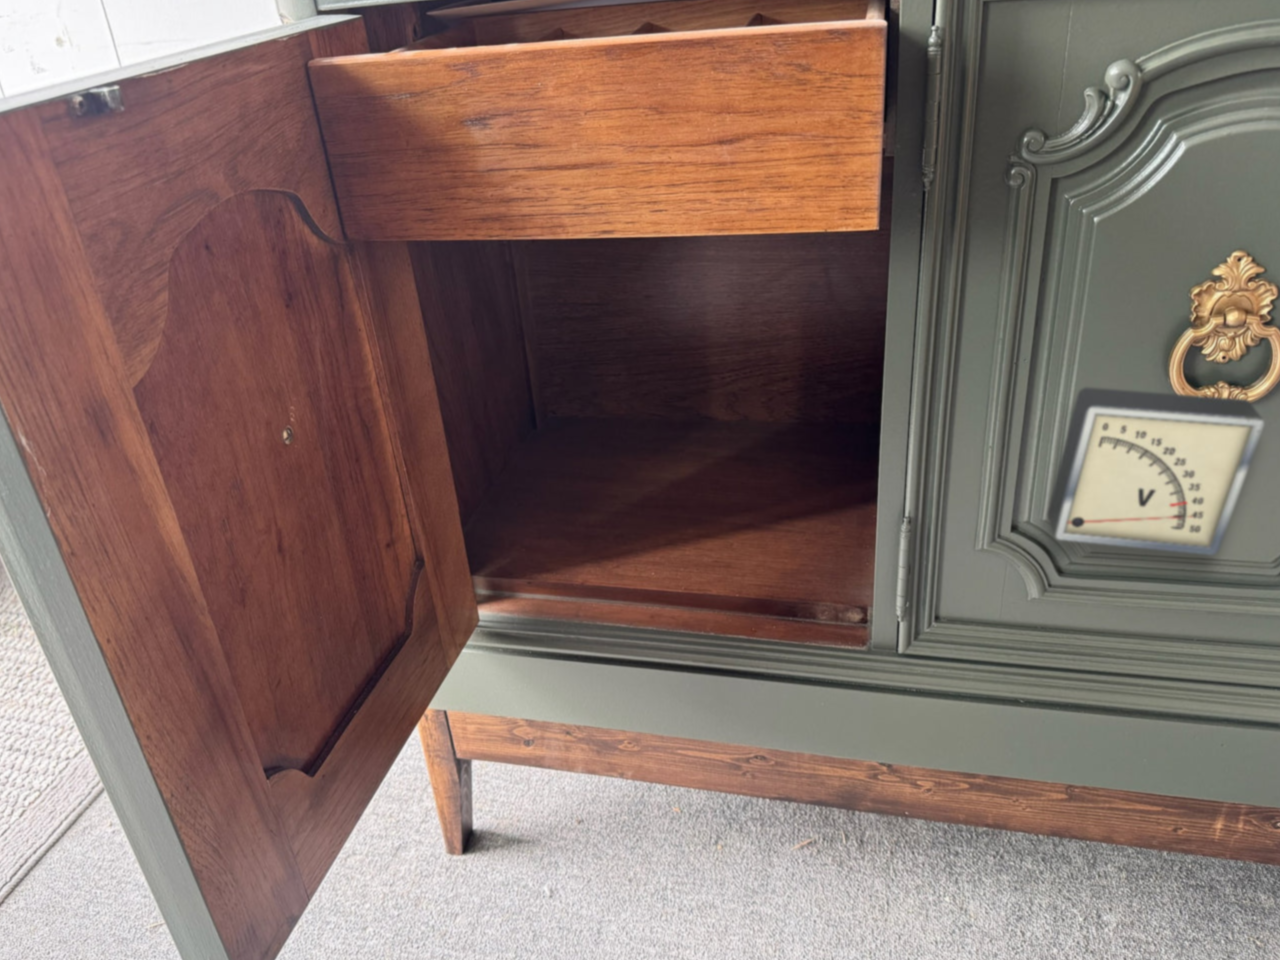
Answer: **45** V
